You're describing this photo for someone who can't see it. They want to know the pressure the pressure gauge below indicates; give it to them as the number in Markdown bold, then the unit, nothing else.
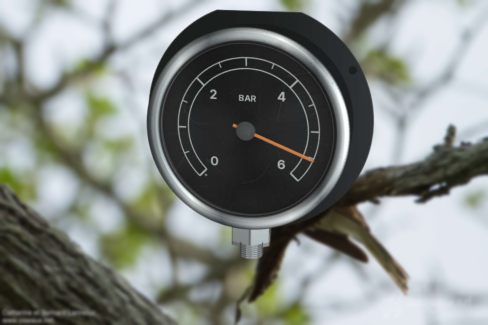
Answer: **5.5** bar
